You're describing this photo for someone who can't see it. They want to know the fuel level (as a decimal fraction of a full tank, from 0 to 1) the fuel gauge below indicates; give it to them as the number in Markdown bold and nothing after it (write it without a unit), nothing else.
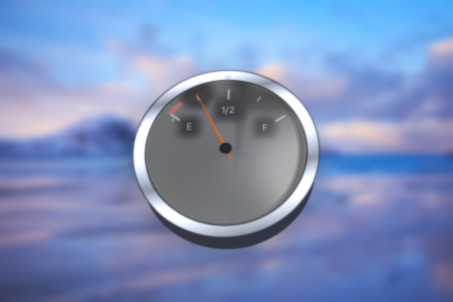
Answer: **0.25**
